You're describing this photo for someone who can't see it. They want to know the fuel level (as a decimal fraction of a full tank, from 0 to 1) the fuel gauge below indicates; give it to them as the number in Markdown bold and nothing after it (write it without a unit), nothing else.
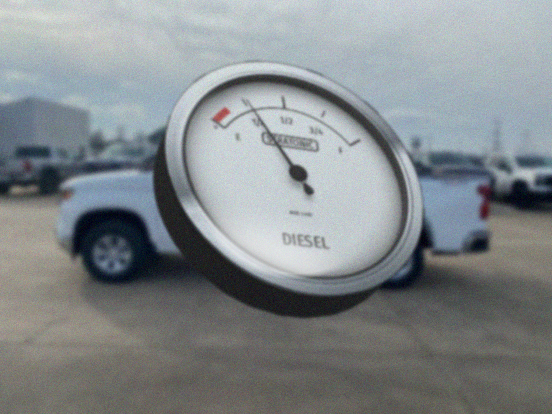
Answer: **0.25**
